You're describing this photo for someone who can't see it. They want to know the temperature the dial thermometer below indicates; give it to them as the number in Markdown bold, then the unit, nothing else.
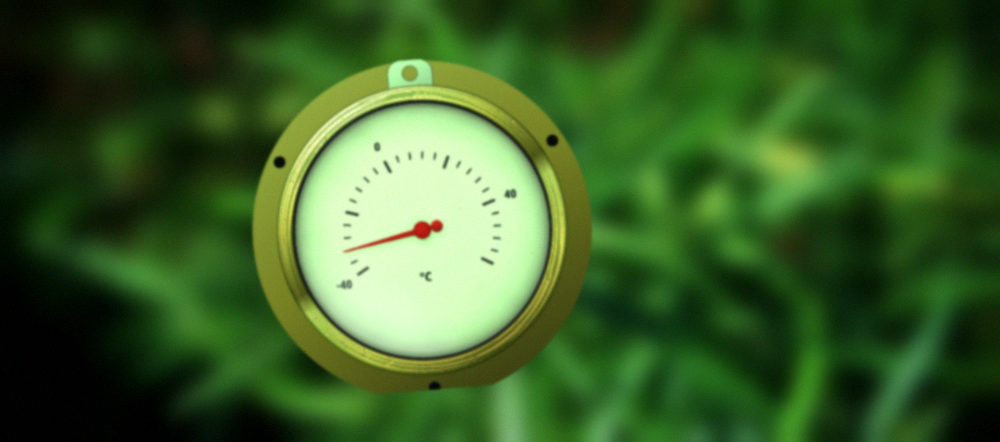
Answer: **-32** °C
